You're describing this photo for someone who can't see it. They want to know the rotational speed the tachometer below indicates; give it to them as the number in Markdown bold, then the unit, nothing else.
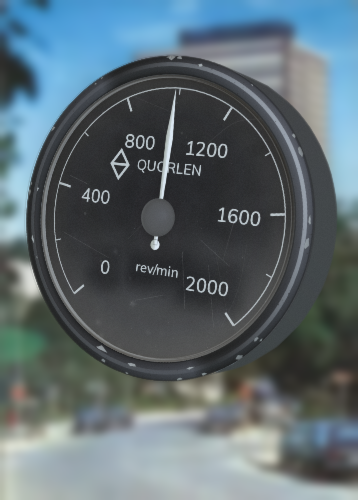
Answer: **1000** rpm
